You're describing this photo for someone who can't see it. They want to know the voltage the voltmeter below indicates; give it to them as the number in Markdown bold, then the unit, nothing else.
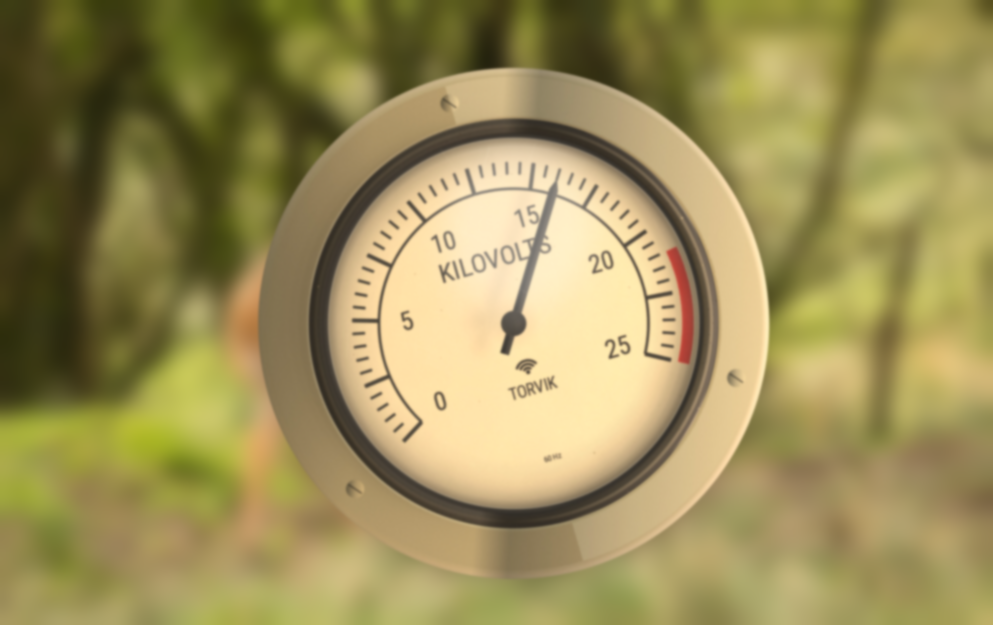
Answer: **16** kV
